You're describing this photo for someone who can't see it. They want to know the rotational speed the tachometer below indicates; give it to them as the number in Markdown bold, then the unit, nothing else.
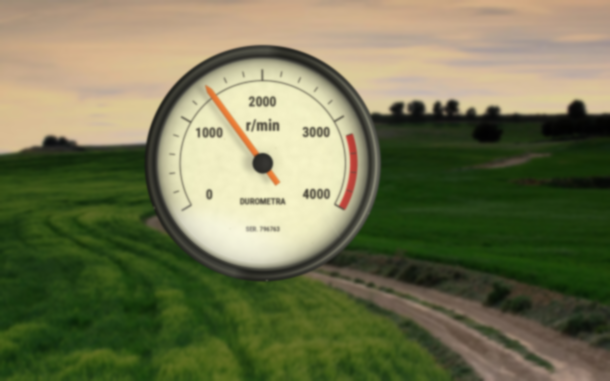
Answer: **1400** rpm
